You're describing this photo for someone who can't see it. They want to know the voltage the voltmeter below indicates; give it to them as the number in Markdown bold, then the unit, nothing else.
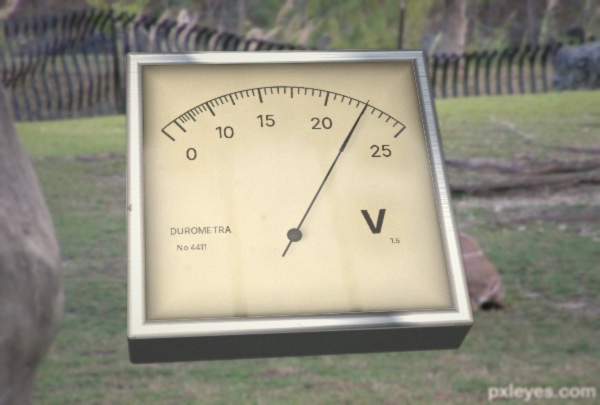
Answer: **22.5** V
